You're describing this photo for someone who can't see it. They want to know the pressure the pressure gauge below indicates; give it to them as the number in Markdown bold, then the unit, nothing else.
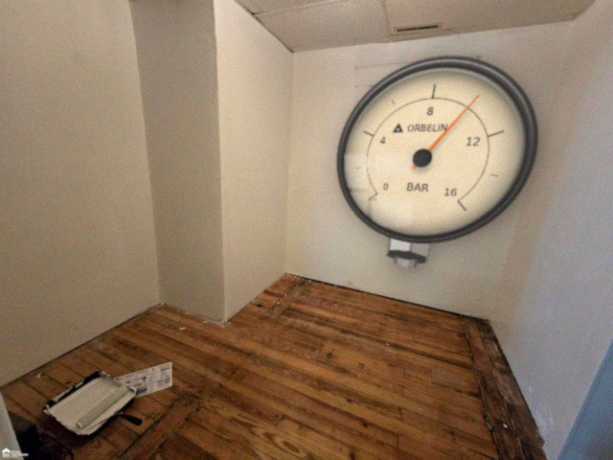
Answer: **10** bar
